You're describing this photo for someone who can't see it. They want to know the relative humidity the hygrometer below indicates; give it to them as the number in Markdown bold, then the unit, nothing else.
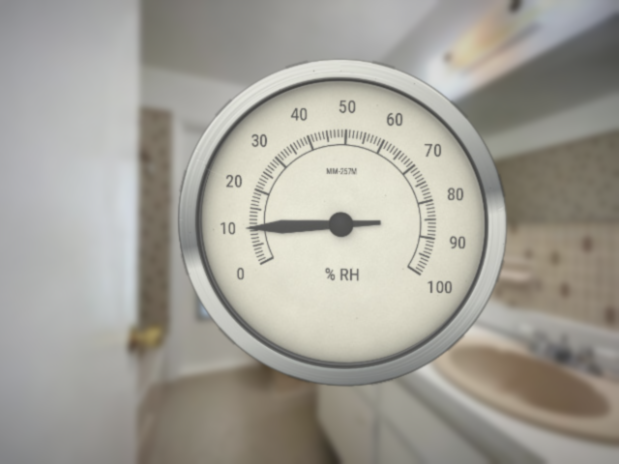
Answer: **10** %
